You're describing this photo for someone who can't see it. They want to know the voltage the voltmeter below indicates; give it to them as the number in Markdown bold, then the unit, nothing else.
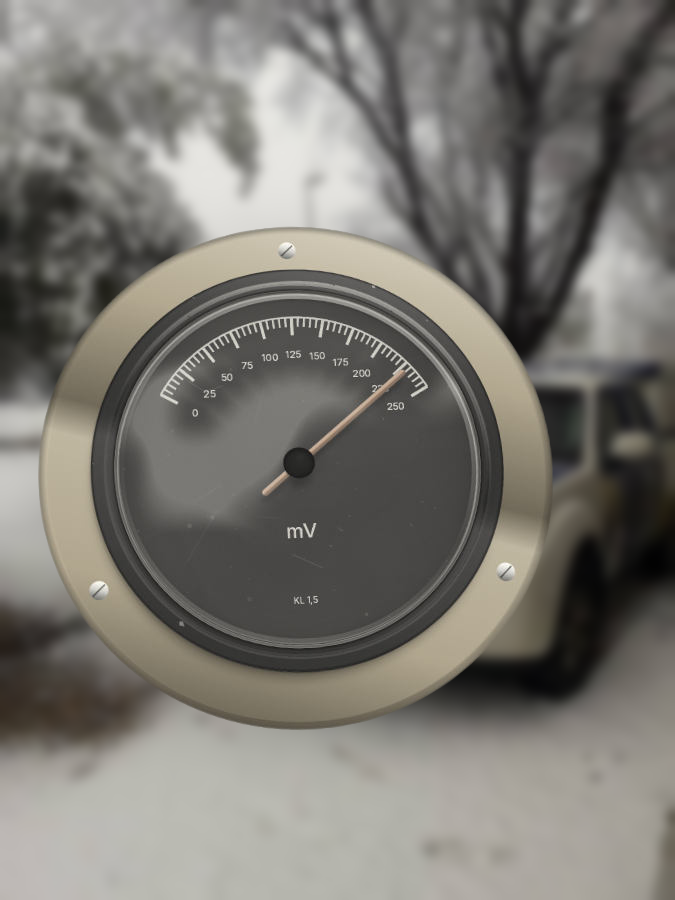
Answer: **230** mV
